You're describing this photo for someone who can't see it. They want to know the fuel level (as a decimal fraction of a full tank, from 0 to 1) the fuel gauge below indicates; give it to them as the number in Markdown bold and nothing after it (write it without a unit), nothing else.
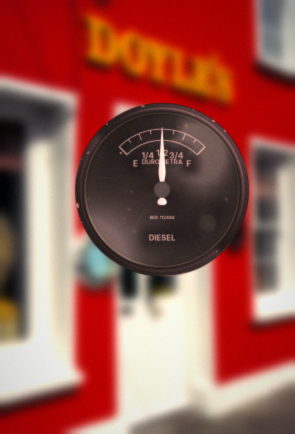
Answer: **0.5**
